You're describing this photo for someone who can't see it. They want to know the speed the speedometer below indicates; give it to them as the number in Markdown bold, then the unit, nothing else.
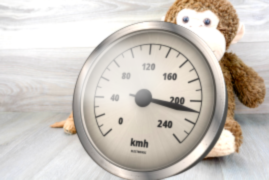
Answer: **210** km/h
